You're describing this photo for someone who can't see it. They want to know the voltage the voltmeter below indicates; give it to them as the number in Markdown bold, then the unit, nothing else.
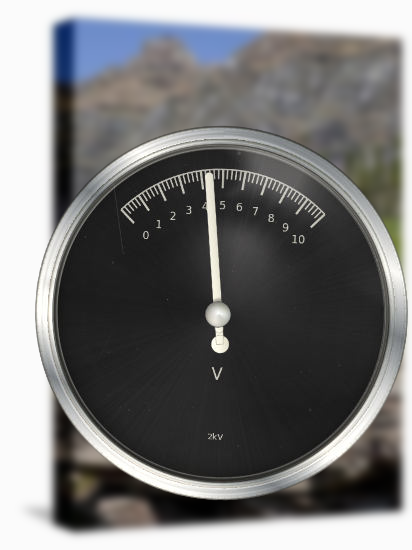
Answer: **4.4** V
